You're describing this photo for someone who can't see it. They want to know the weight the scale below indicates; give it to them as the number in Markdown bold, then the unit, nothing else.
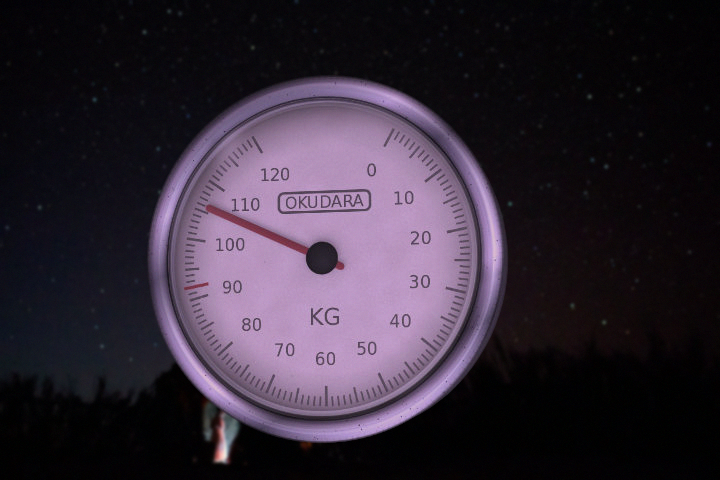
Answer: **106** kg
